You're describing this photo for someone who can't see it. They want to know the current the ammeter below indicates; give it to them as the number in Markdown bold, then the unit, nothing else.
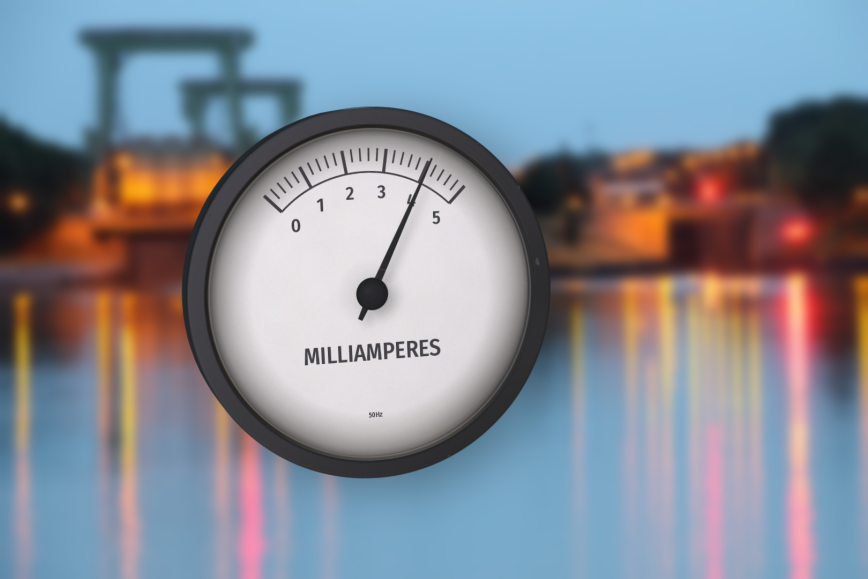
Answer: **4** mA
